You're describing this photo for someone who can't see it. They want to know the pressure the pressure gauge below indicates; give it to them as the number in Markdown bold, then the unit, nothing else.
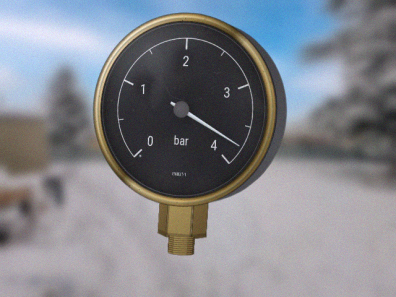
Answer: **3.75** bar
